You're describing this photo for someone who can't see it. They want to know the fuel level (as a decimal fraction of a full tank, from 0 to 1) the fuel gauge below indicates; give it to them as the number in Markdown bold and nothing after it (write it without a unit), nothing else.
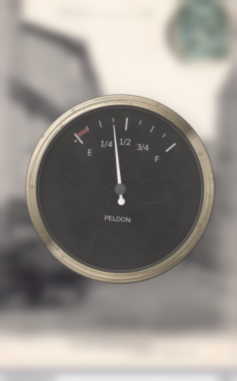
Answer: **0.375**
